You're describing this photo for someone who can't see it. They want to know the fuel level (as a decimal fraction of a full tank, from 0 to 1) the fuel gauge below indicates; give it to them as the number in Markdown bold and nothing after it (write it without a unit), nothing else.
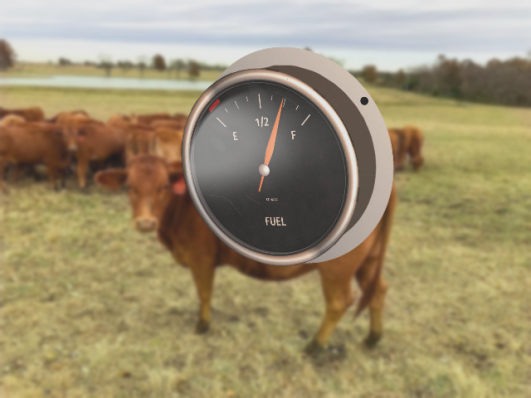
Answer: **0.75**
